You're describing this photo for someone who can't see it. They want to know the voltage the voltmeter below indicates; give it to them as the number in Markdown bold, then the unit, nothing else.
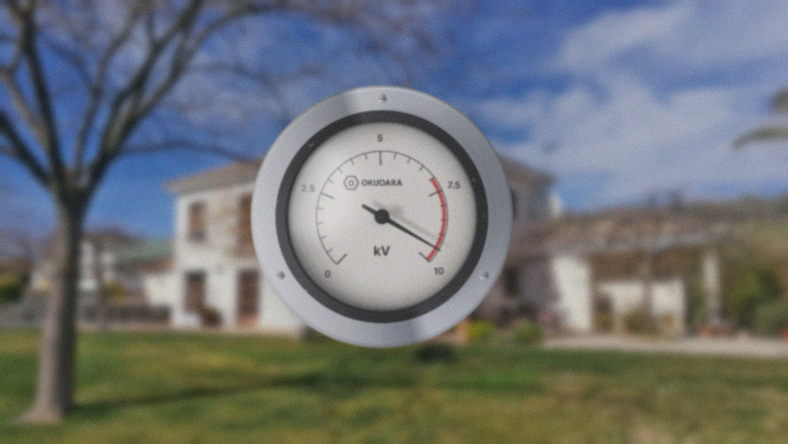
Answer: **9.5** kV
